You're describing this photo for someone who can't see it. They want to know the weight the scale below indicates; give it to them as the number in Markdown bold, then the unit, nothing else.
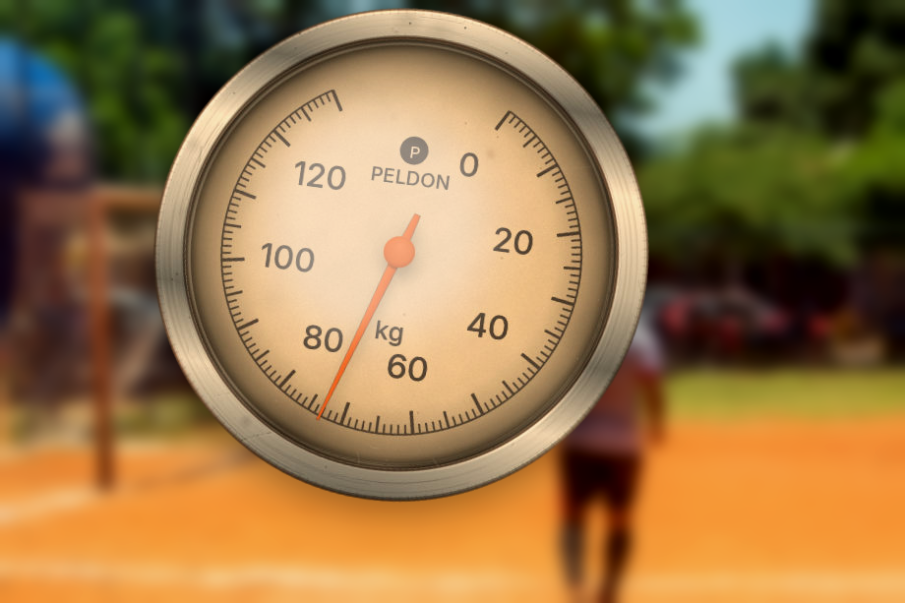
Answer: **73** kg
